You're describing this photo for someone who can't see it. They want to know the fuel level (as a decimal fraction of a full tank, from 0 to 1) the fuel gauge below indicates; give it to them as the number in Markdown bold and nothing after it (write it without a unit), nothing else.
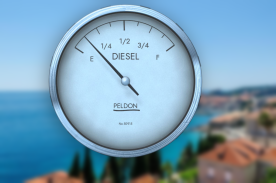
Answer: **0.125**
